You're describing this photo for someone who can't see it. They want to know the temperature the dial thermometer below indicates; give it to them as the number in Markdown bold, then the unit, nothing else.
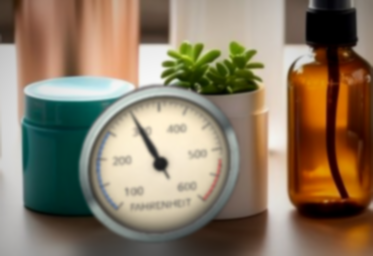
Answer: **300** °F
